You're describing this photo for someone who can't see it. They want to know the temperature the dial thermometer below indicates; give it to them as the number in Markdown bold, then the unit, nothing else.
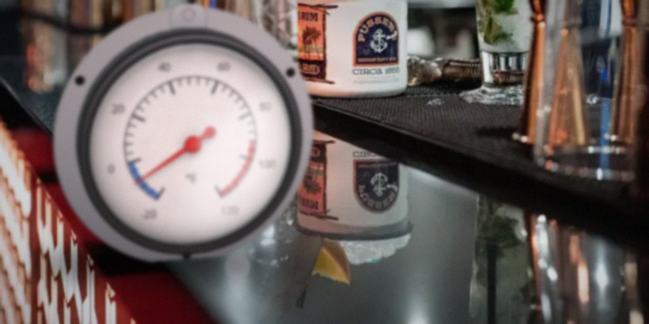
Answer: **-8** °F
